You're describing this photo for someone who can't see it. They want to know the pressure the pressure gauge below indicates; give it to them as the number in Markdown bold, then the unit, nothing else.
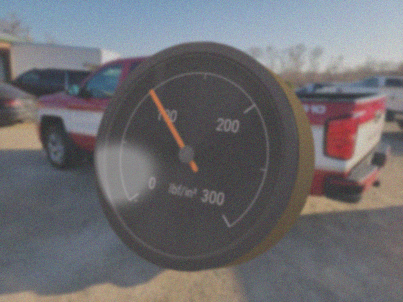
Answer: **100** psi
